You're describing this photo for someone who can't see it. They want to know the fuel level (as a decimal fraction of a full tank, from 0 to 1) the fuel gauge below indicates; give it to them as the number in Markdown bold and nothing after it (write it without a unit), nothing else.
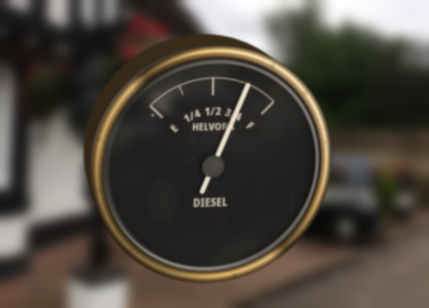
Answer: **0.75**
